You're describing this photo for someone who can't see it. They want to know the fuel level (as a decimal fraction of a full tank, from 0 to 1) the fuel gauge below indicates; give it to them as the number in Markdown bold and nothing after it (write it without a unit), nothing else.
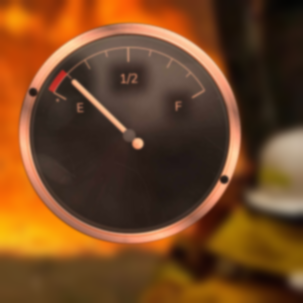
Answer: **0.125**
